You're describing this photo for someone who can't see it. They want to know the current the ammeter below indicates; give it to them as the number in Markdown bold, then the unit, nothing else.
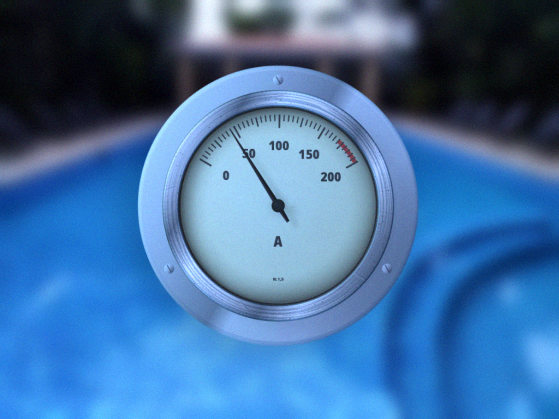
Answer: **45** A
